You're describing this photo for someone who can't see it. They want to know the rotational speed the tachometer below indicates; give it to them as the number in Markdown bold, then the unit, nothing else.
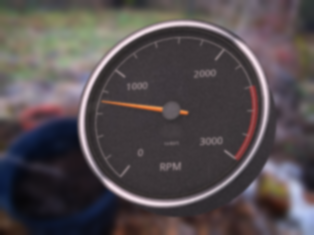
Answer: **700** rpm
